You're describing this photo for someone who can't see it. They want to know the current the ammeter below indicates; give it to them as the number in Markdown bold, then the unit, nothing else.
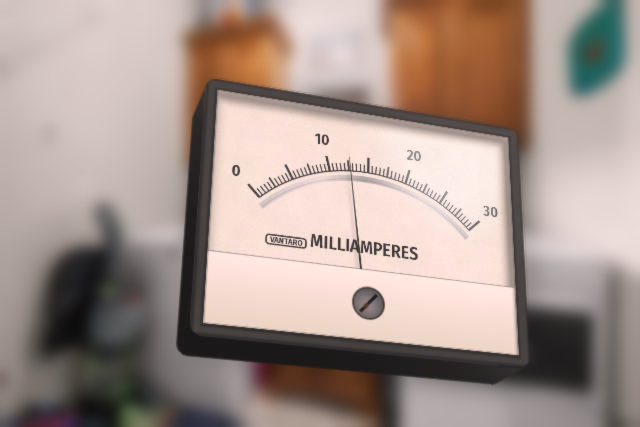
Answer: **12.5** mA
